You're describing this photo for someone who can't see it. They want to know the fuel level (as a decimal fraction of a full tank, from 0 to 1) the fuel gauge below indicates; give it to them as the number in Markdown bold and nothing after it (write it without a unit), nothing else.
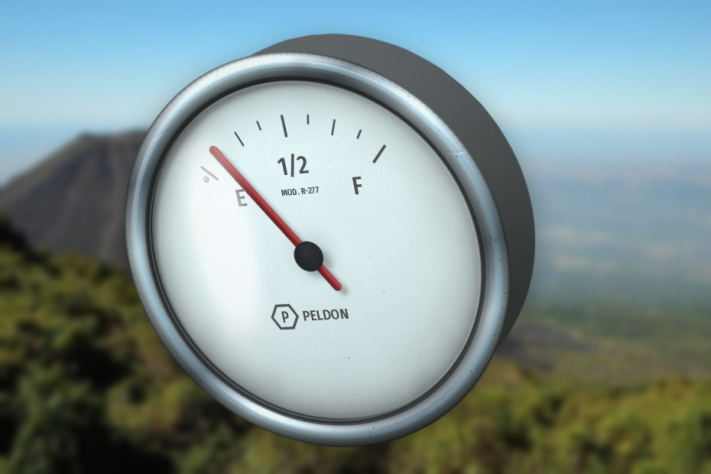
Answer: **0.125**
